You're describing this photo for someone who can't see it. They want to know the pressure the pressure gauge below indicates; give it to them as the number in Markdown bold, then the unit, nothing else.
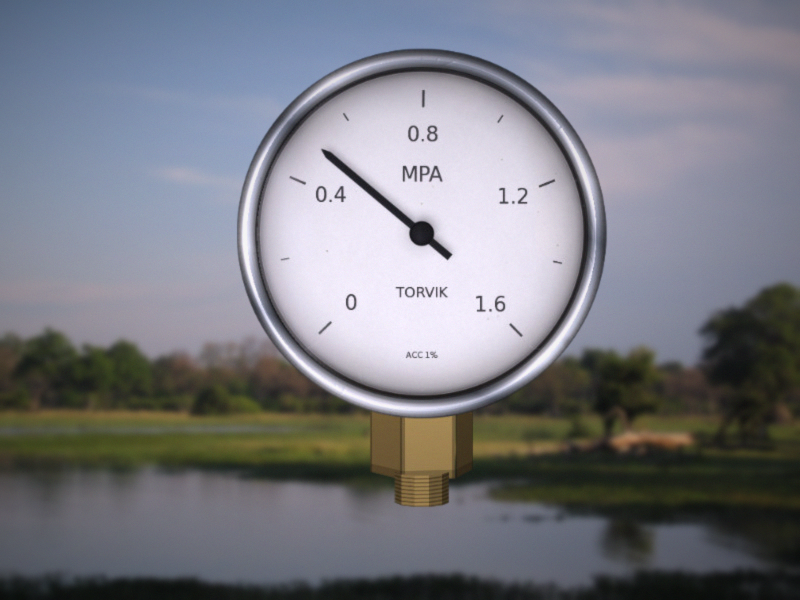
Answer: **0.5** MPa
